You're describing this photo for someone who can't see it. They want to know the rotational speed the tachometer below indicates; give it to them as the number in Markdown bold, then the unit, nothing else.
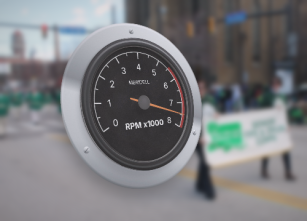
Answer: **7500** rpm
